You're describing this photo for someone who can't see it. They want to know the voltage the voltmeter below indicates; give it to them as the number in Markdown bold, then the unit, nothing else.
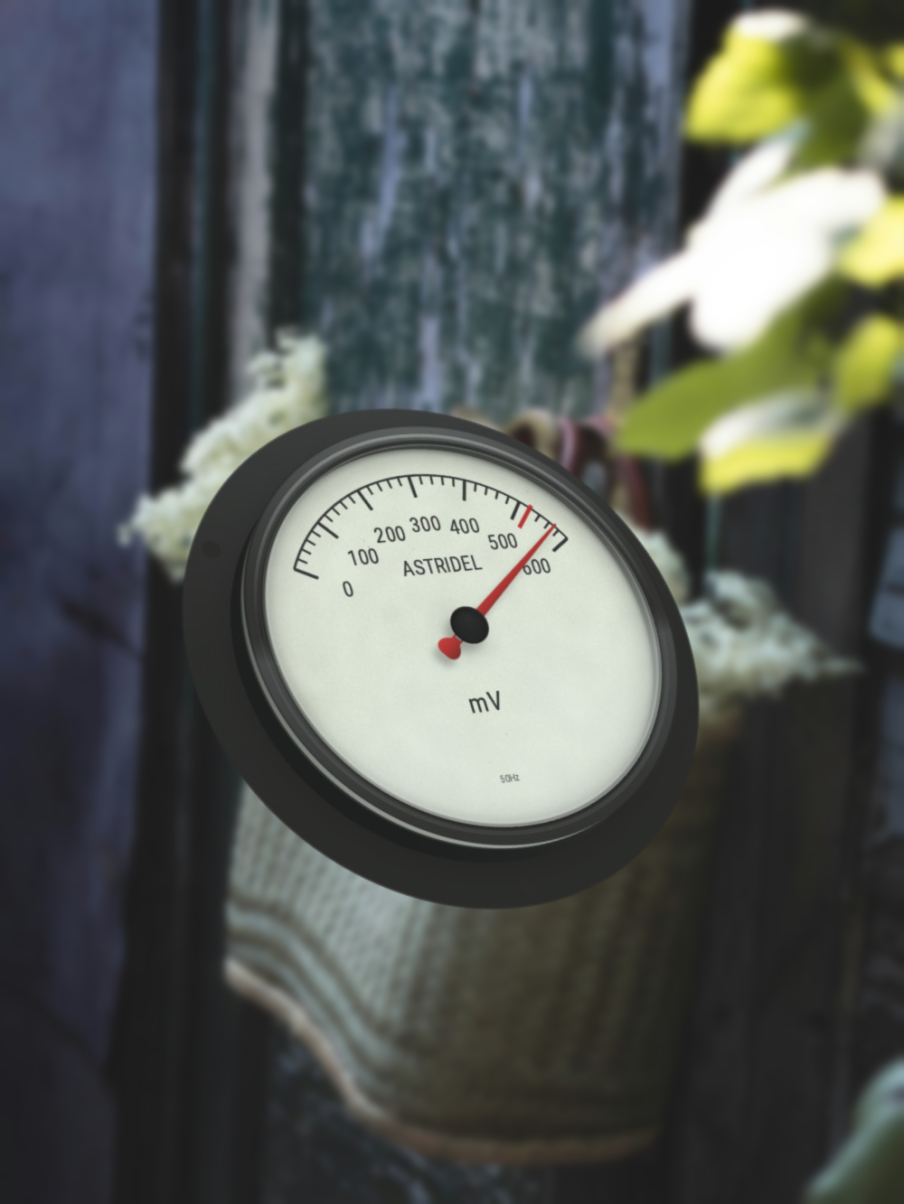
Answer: **570** mV
